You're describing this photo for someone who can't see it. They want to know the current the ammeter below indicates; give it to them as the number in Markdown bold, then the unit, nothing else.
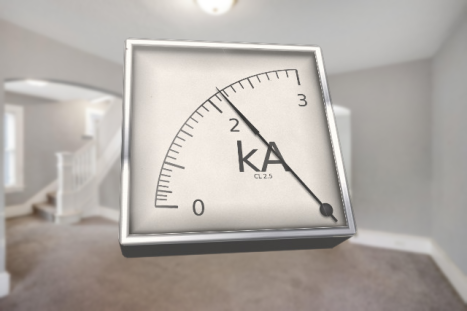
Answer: **2.15** kA
